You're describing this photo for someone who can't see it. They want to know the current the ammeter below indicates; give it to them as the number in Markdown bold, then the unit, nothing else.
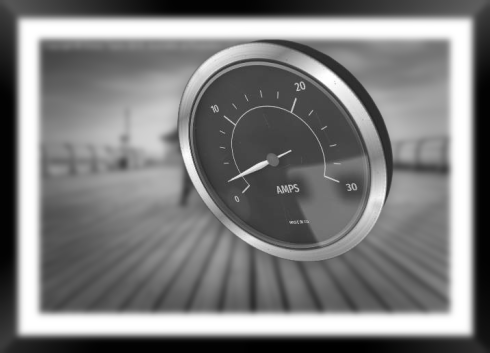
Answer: **2** A
